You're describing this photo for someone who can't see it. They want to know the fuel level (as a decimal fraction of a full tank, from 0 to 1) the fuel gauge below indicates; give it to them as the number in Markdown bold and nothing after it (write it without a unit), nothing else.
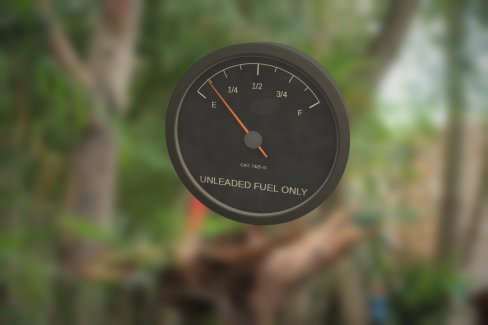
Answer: **0.125**
